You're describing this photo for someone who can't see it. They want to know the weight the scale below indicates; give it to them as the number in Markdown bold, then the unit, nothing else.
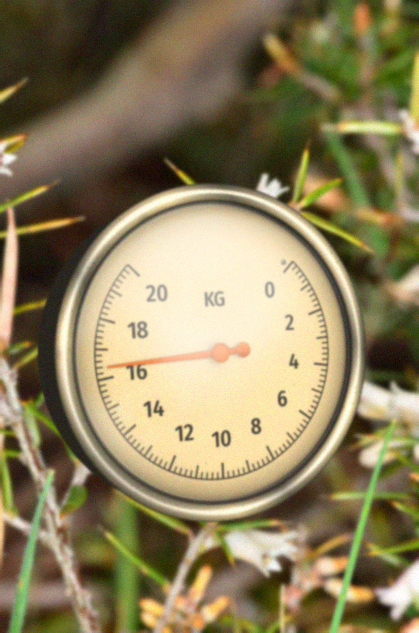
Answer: **16.4** kg
